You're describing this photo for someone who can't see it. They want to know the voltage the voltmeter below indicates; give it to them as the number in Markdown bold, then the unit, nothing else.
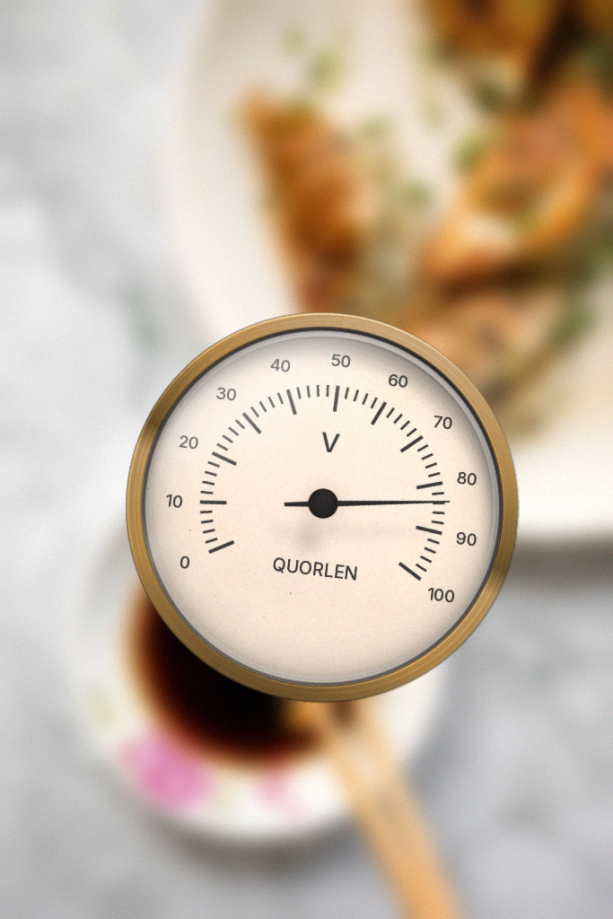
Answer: **84** V
